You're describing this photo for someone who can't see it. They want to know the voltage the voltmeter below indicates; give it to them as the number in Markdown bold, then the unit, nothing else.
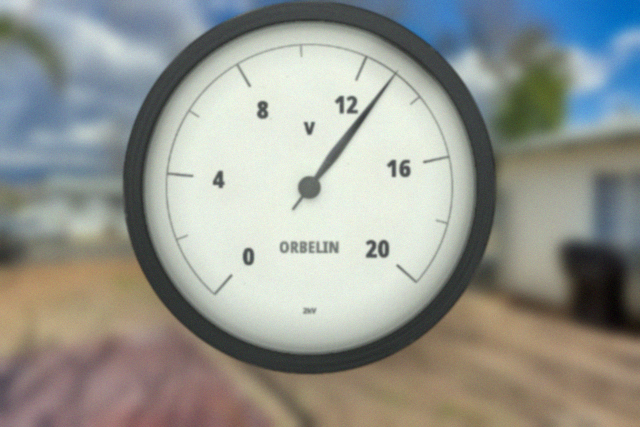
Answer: **13** V
